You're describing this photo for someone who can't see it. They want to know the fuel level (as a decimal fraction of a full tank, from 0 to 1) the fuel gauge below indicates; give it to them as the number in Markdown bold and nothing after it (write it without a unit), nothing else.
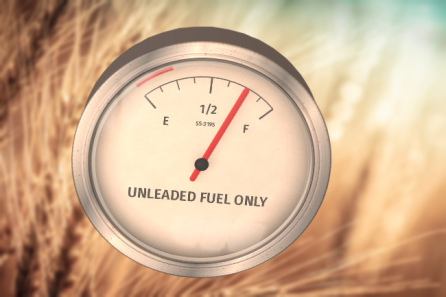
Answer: **0.75**
